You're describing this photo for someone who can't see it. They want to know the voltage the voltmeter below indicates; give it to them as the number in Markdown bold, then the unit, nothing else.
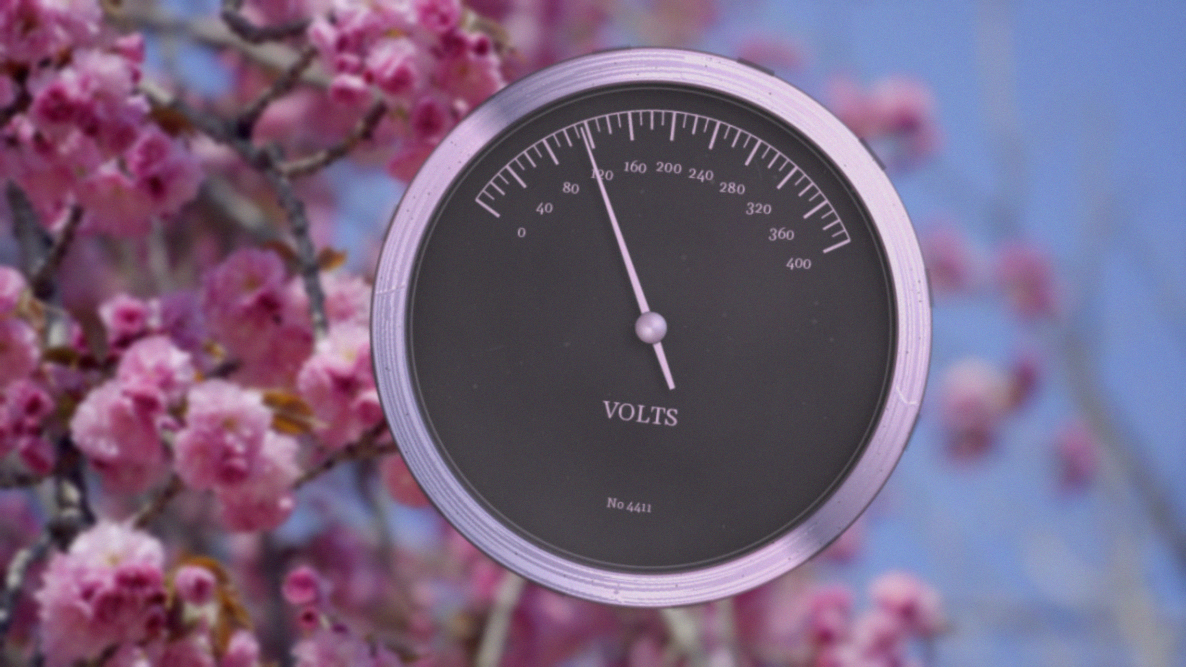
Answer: **115** V
